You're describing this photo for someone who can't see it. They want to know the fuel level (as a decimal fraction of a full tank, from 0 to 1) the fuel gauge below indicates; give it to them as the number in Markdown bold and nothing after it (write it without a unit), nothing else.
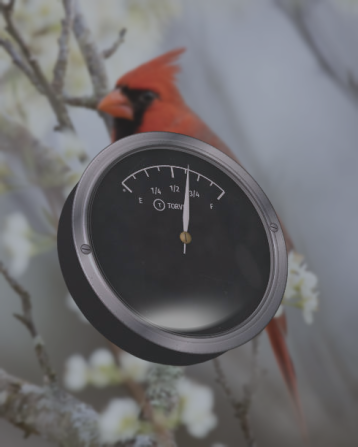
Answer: **0.625**
